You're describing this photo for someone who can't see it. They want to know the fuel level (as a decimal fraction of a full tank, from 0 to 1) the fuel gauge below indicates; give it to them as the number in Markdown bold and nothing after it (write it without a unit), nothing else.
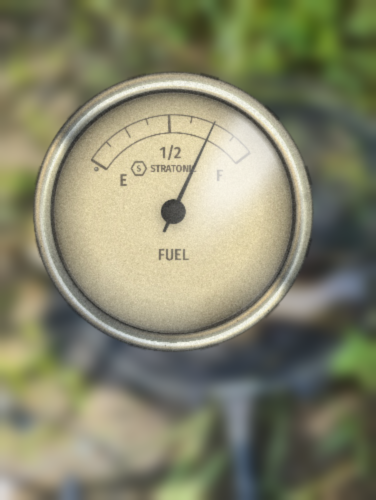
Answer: **0.75**
